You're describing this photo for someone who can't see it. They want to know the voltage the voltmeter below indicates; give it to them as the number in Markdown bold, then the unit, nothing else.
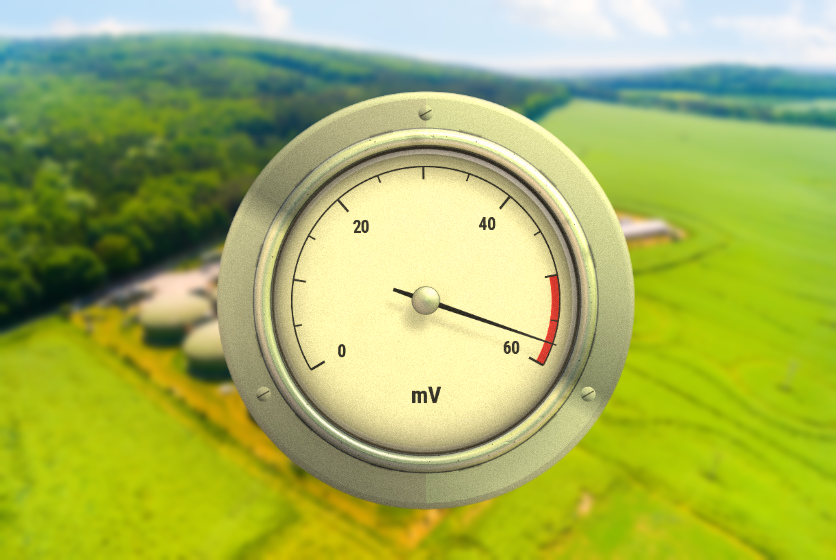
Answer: **57.5** mV
